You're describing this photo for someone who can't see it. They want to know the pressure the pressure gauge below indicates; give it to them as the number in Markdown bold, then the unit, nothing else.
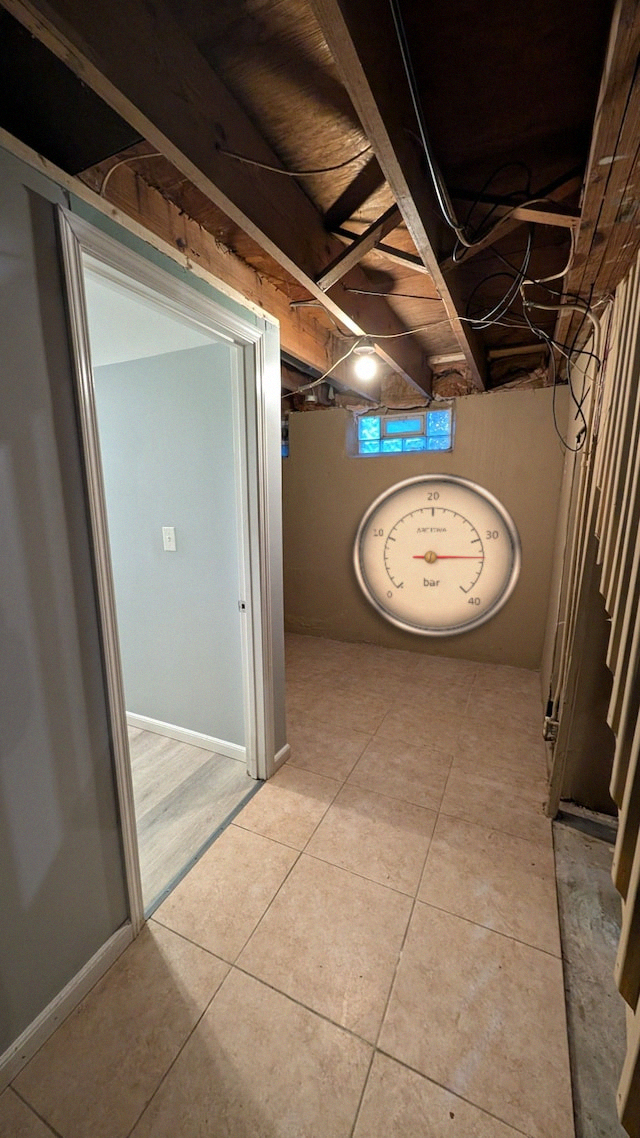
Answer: **33** bar
